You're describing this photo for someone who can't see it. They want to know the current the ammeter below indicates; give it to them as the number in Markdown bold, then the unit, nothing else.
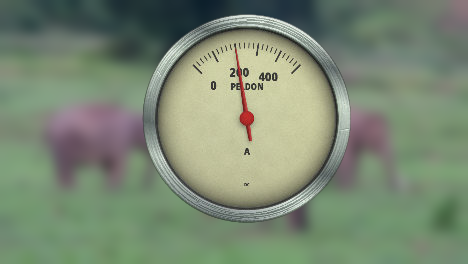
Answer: **200** A
